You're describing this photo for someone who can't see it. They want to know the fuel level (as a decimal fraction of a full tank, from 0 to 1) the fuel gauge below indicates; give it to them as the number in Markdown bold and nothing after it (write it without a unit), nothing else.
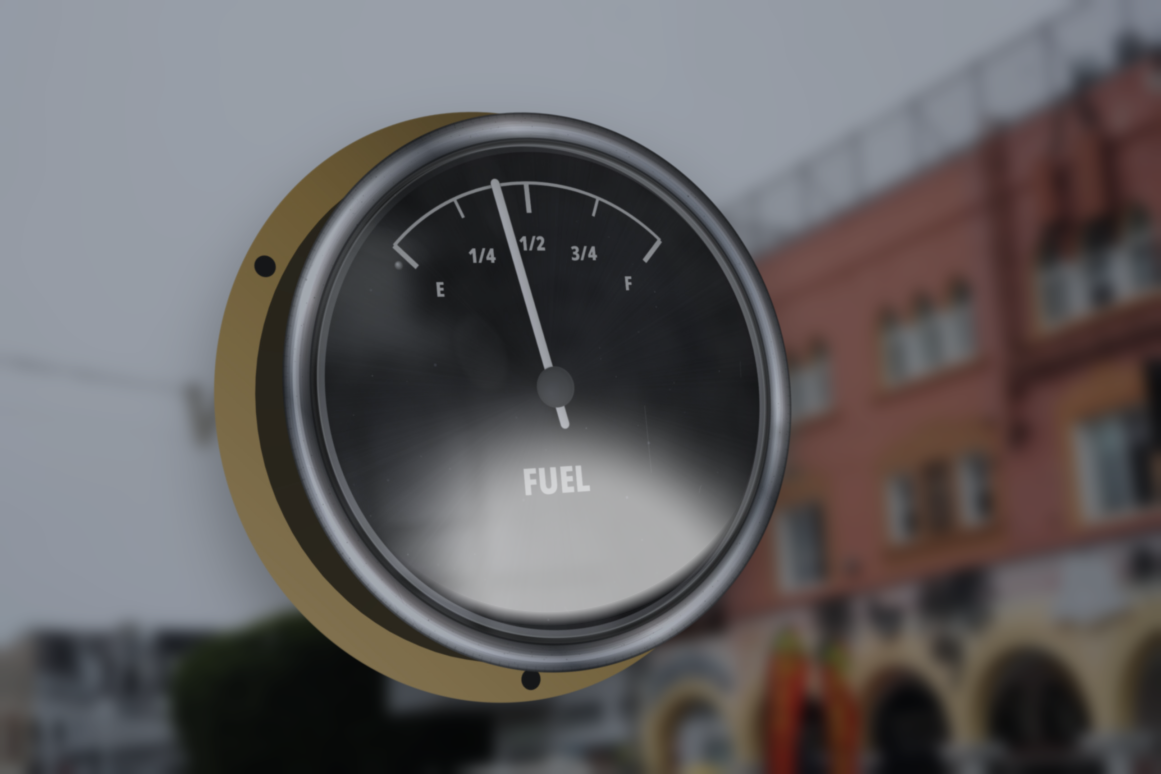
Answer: **0.375**
